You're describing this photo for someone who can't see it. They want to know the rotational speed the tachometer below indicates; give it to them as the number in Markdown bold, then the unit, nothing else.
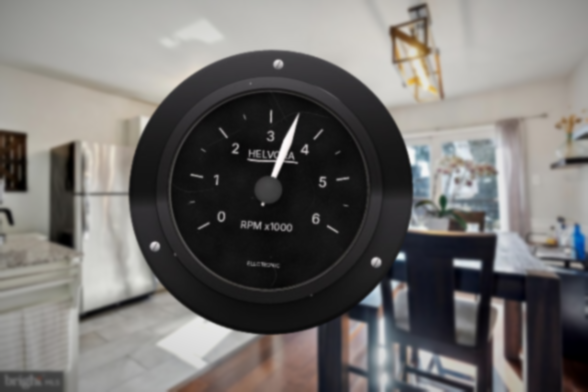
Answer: **3500** rpm
